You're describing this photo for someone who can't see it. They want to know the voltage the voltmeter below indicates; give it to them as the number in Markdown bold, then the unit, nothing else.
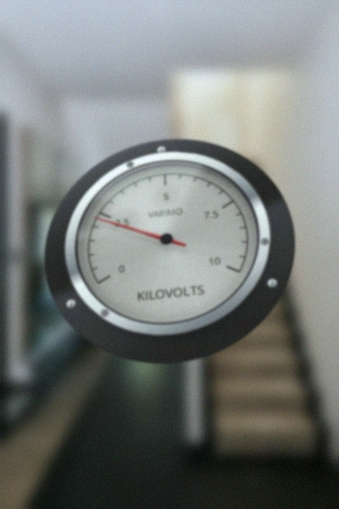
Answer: **2.25** kV
